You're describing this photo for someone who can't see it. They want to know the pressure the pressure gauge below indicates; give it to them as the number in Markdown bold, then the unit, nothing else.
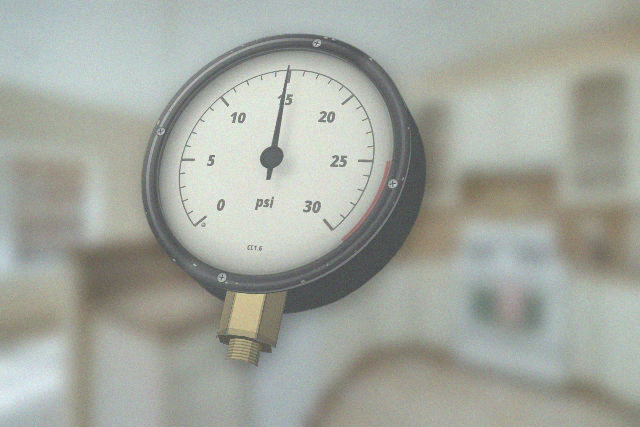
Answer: **15** psi
